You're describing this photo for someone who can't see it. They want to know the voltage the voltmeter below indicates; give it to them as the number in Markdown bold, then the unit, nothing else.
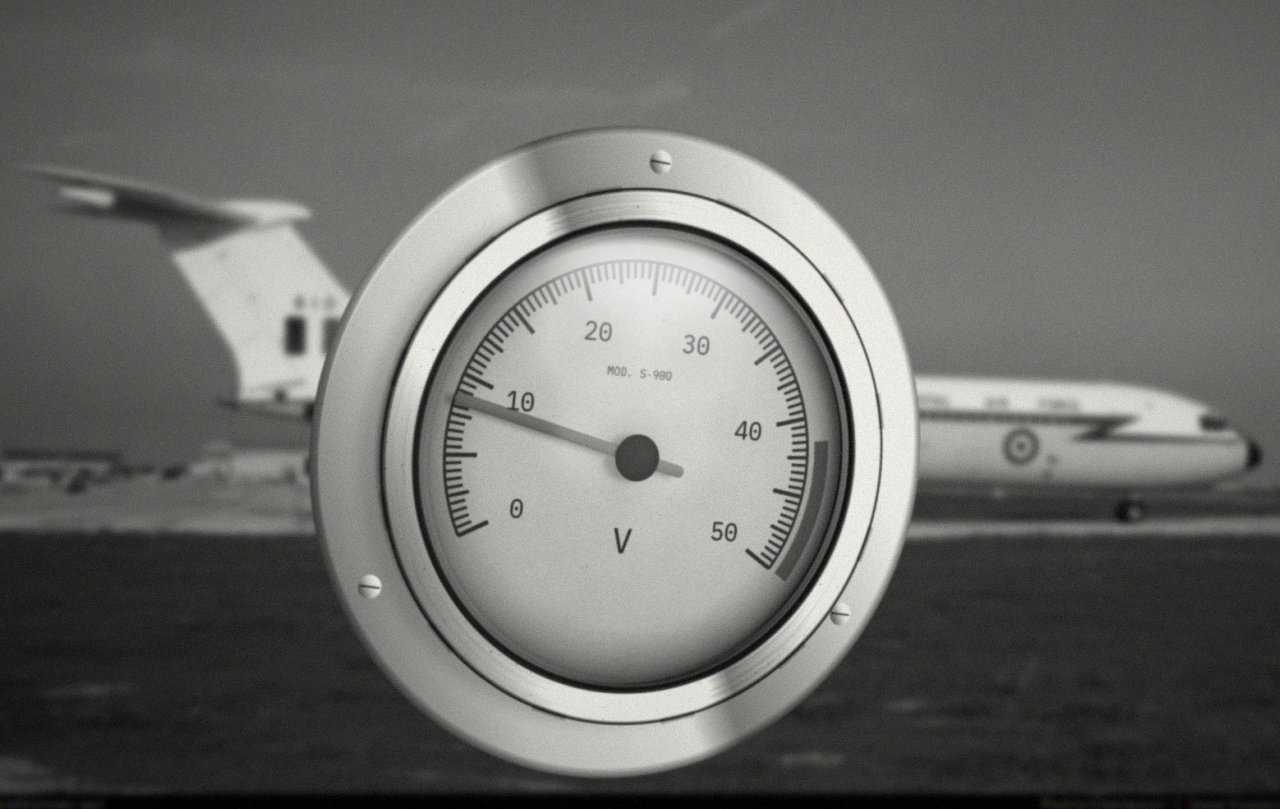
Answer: **8.5** V
